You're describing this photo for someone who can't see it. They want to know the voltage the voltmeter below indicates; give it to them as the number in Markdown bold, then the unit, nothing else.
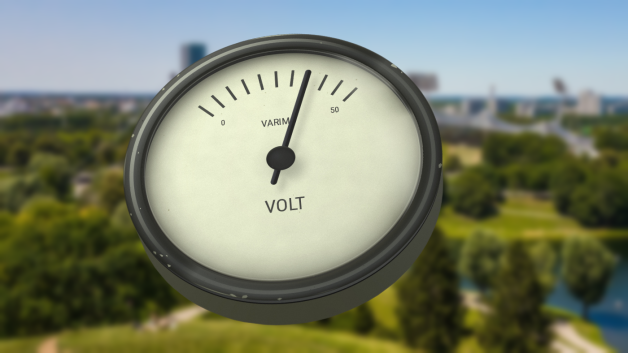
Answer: **35** V
